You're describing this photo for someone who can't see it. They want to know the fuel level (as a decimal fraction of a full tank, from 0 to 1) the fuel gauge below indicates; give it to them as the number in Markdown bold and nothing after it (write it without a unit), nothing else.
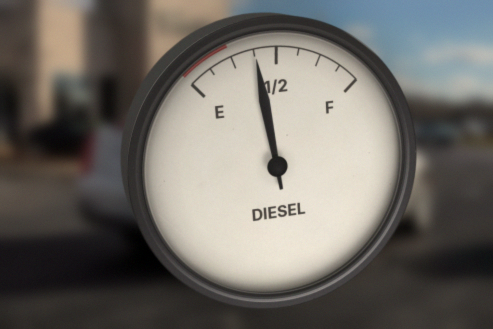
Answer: **0.375**
